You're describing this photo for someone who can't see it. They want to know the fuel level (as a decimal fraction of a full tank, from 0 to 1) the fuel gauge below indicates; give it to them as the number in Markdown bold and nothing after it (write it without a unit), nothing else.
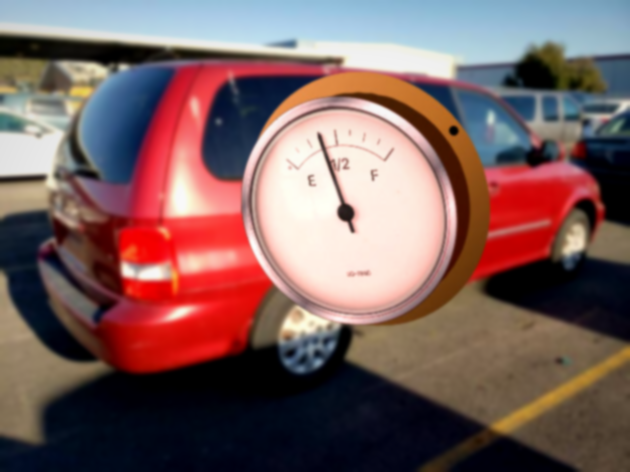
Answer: **0.375**
